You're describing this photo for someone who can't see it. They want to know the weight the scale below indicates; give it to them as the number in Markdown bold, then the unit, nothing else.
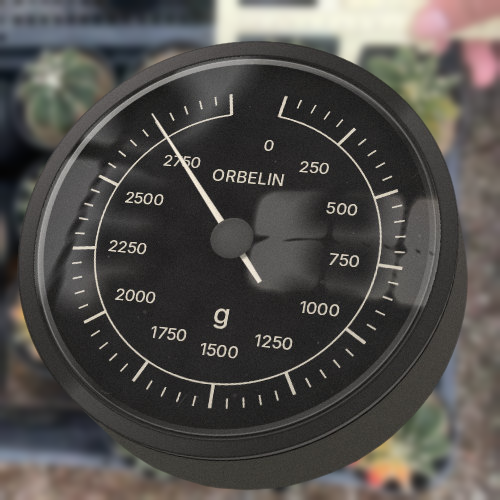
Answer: **2750** g
